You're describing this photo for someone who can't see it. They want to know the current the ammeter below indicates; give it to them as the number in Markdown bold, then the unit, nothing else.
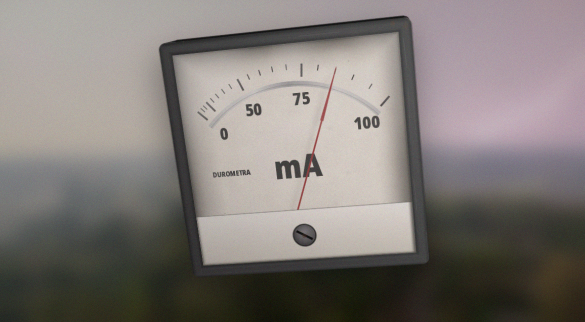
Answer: **85** mA
